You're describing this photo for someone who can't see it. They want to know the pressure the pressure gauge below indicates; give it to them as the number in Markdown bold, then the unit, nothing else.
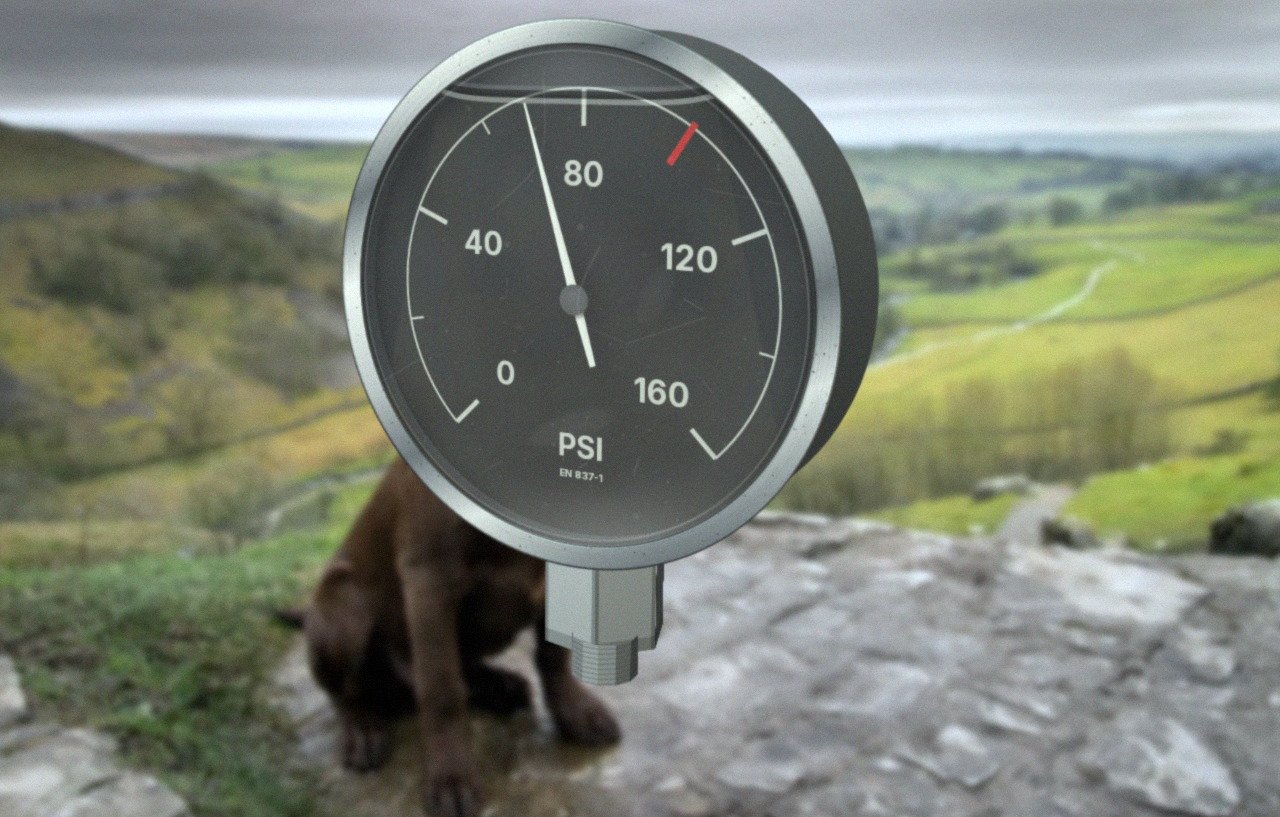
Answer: **70** psi
